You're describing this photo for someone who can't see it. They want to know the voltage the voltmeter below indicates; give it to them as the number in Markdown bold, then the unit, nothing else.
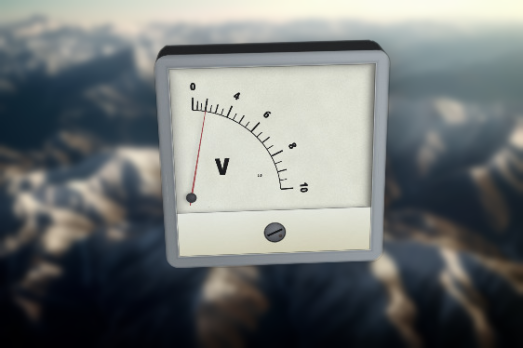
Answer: **2** V
